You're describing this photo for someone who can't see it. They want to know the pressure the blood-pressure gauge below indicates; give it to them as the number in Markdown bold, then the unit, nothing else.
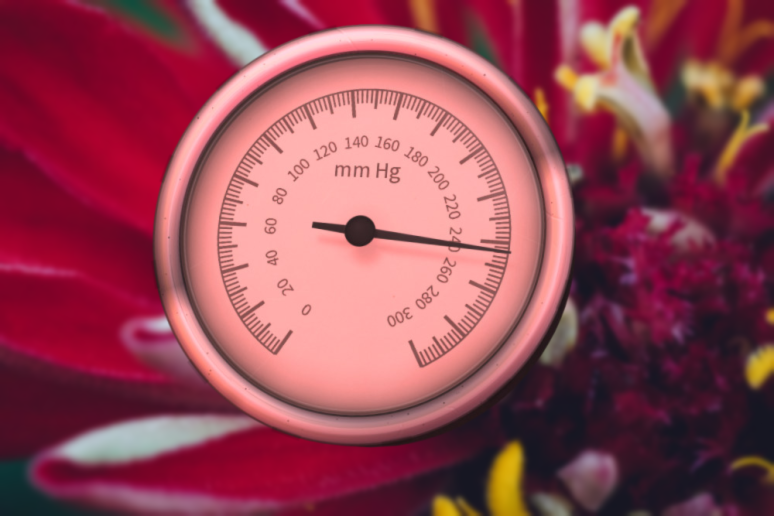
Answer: **244** mmHg
